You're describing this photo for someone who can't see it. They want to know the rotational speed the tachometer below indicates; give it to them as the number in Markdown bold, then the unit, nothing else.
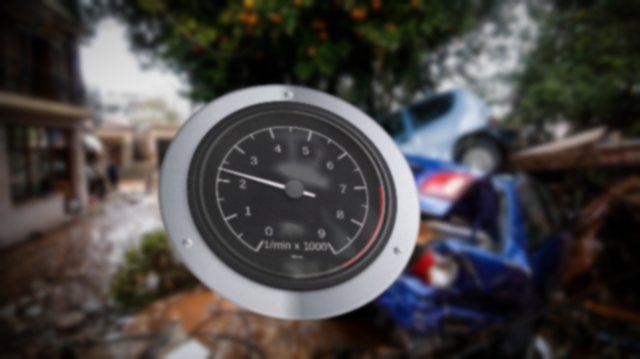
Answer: **2250** rpm
